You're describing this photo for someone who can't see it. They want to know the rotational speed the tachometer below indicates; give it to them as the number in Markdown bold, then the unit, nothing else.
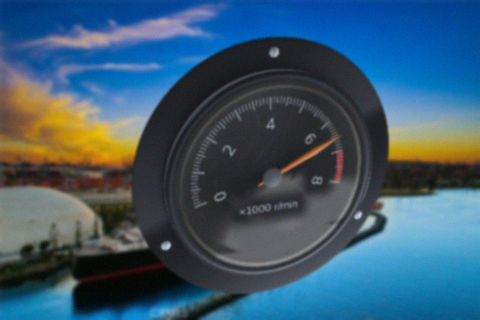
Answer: **6500** rpm
